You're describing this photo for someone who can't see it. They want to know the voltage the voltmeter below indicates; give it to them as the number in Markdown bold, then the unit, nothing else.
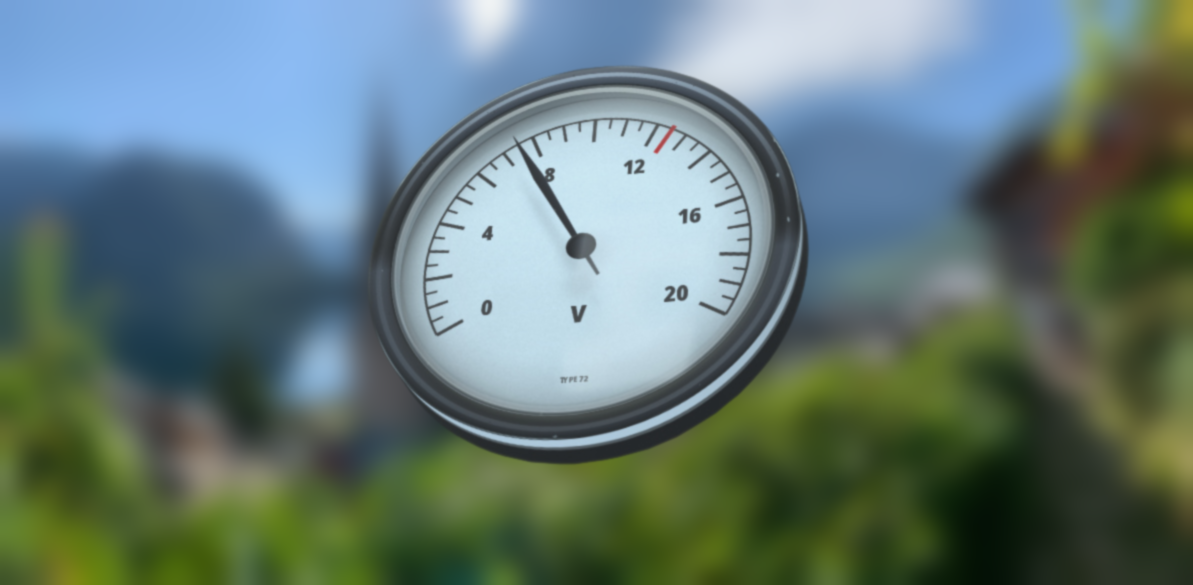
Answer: **7.5** V
